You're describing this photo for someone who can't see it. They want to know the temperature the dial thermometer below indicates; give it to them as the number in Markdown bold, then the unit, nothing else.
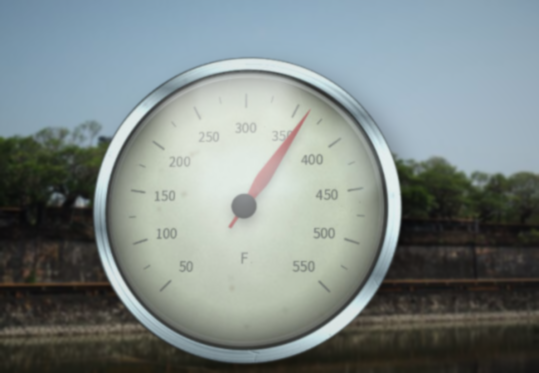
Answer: **362.5** °F
